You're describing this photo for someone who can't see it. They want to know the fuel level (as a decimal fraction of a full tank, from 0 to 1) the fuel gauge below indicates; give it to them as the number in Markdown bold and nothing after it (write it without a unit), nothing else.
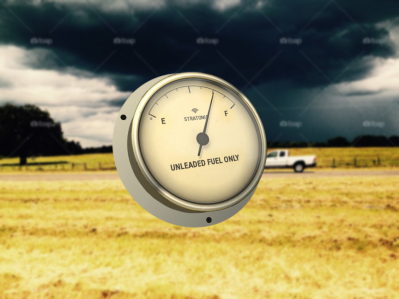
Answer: **0.75**
